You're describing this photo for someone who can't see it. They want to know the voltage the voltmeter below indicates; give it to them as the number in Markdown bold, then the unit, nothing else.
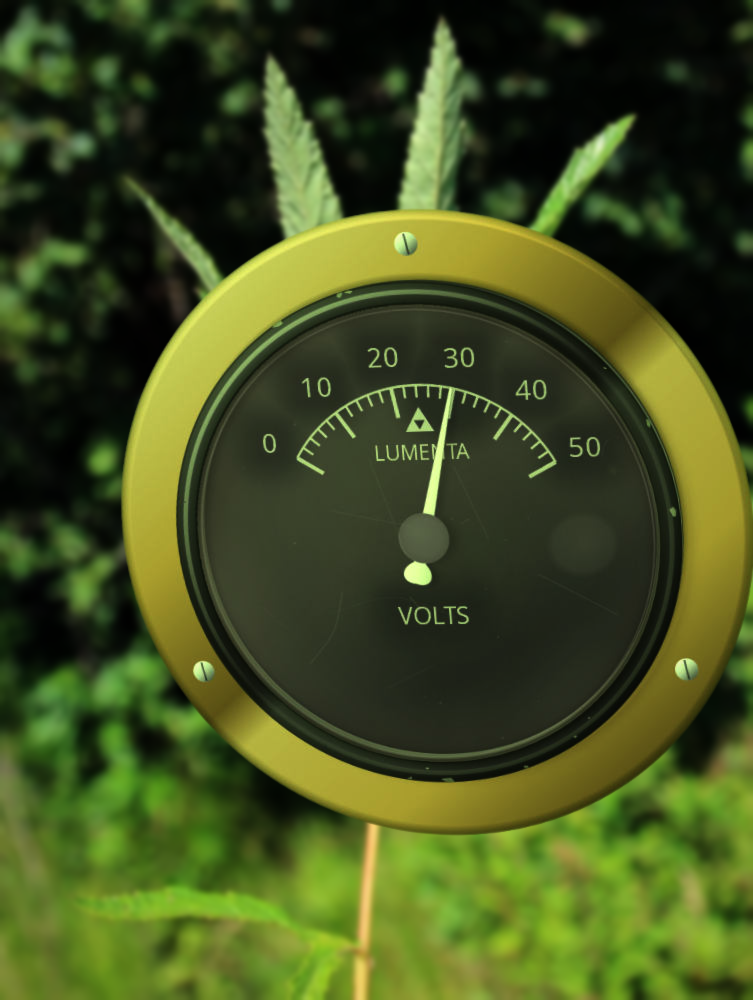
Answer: **30** V
